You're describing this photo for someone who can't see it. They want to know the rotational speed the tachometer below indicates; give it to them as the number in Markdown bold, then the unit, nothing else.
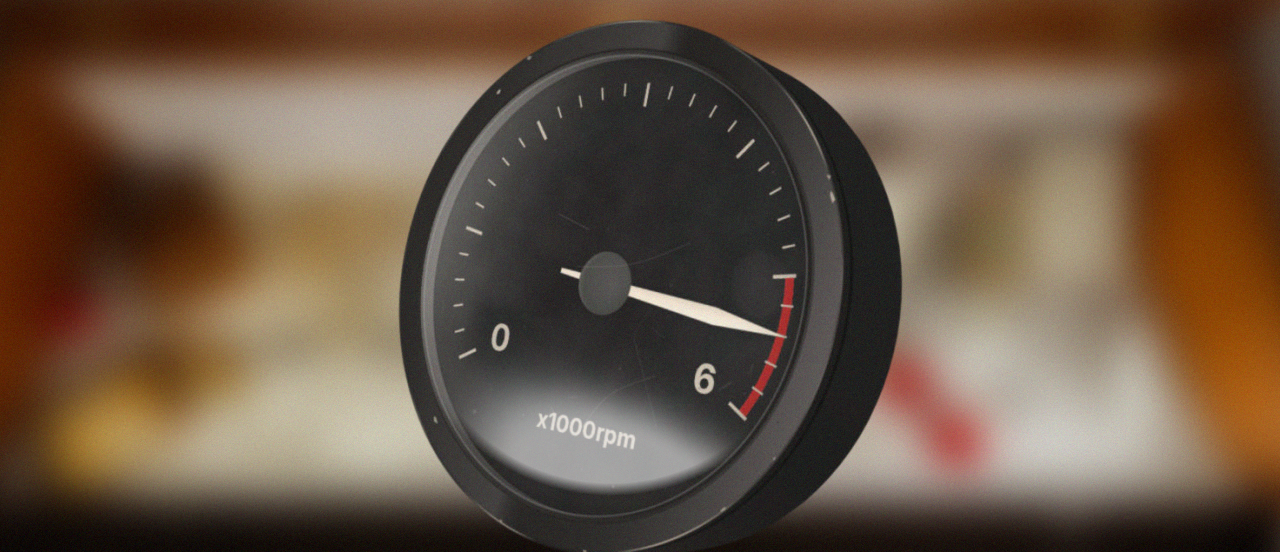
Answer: **5400** rpm
